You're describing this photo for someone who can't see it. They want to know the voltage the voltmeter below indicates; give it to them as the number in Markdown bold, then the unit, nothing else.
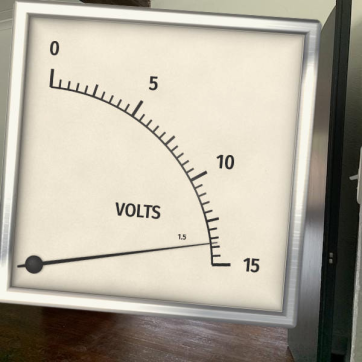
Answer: **13.75** V
